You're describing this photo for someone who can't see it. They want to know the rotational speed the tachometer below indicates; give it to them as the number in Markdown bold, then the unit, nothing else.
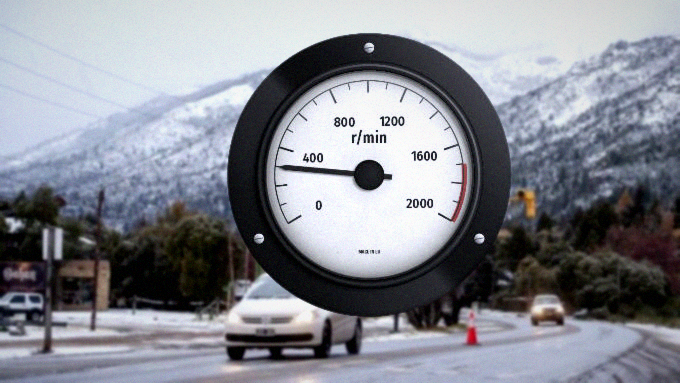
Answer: **300** rpm
